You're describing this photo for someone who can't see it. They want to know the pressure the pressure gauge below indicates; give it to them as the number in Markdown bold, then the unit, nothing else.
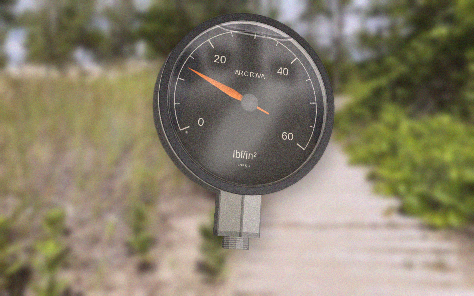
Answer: **12.5** psi
